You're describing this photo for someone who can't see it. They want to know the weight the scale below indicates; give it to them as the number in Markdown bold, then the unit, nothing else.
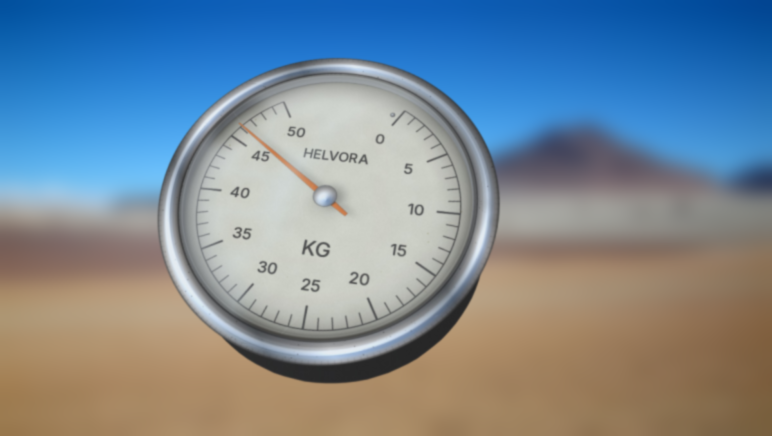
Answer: **46** kg
